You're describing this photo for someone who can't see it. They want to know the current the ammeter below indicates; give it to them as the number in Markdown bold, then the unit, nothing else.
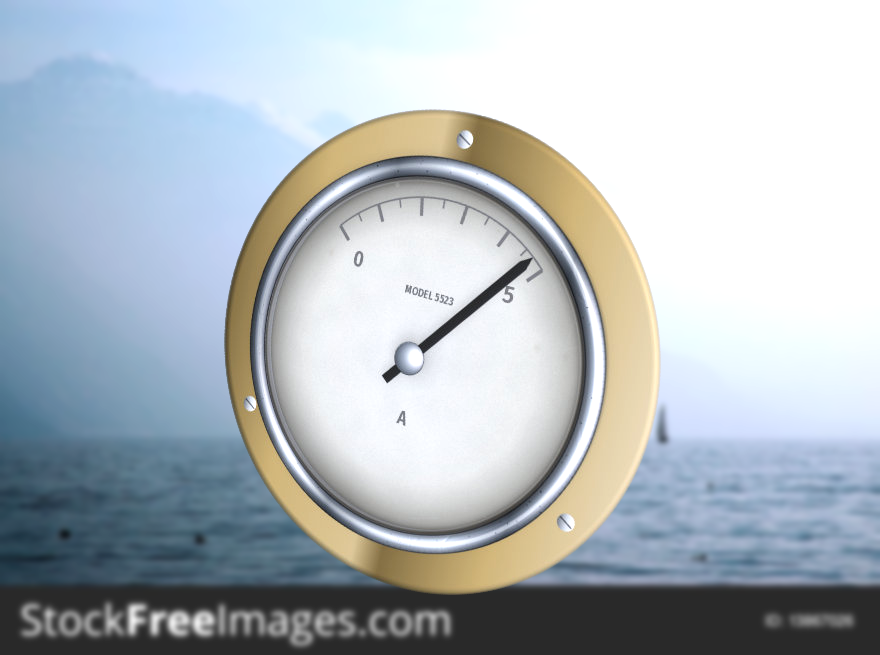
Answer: **4.75** A
